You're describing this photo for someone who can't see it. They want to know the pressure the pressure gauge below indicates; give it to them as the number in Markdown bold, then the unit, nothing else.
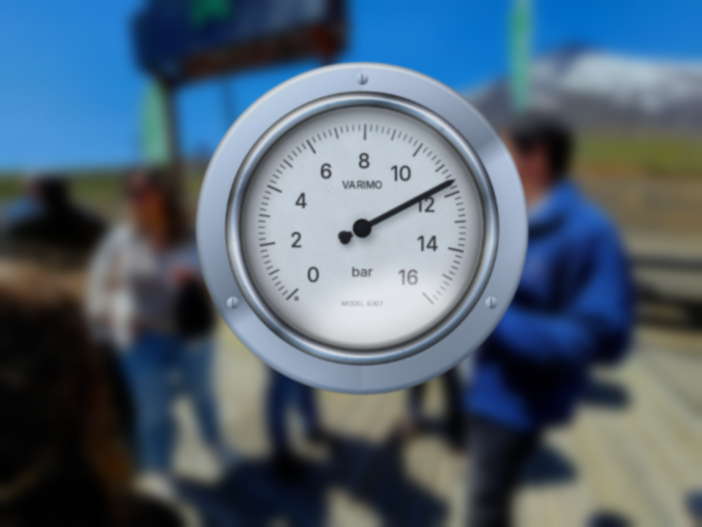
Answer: **11.6** bar
